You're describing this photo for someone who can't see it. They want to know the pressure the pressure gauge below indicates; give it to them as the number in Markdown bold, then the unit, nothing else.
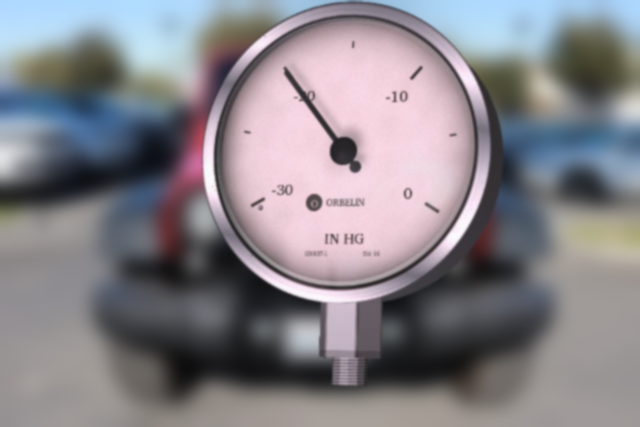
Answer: **-20** inHg
